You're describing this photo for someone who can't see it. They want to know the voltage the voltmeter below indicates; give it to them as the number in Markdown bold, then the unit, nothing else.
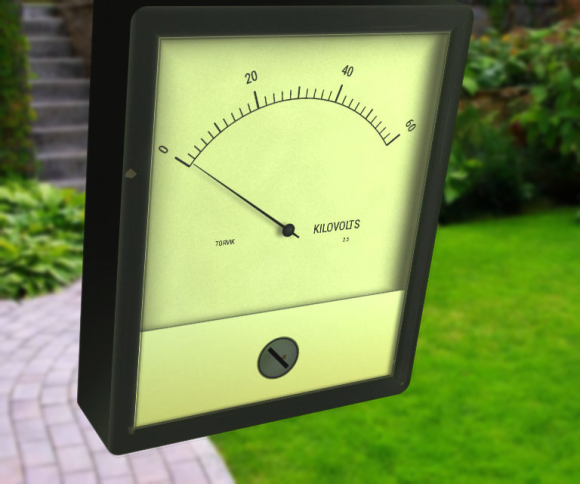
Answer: **1** kV
